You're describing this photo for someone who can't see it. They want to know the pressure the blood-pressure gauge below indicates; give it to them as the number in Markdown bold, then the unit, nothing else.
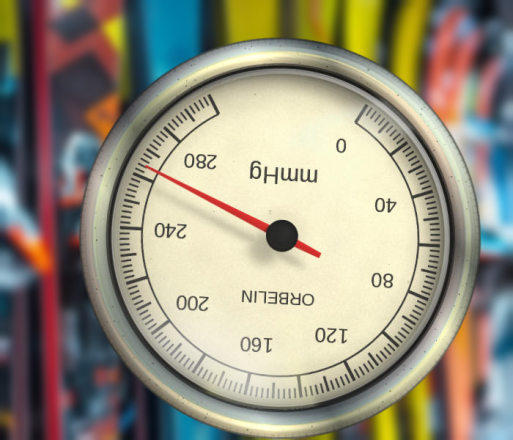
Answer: **264** mmHg
